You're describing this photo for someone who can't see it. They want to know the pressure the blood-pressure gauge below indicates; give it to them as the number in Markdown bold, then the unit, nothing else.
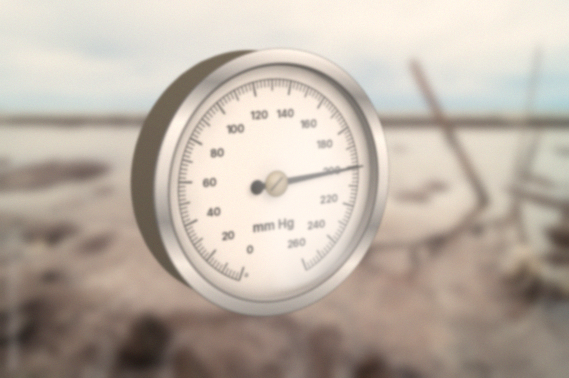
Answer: **200** mmHg
